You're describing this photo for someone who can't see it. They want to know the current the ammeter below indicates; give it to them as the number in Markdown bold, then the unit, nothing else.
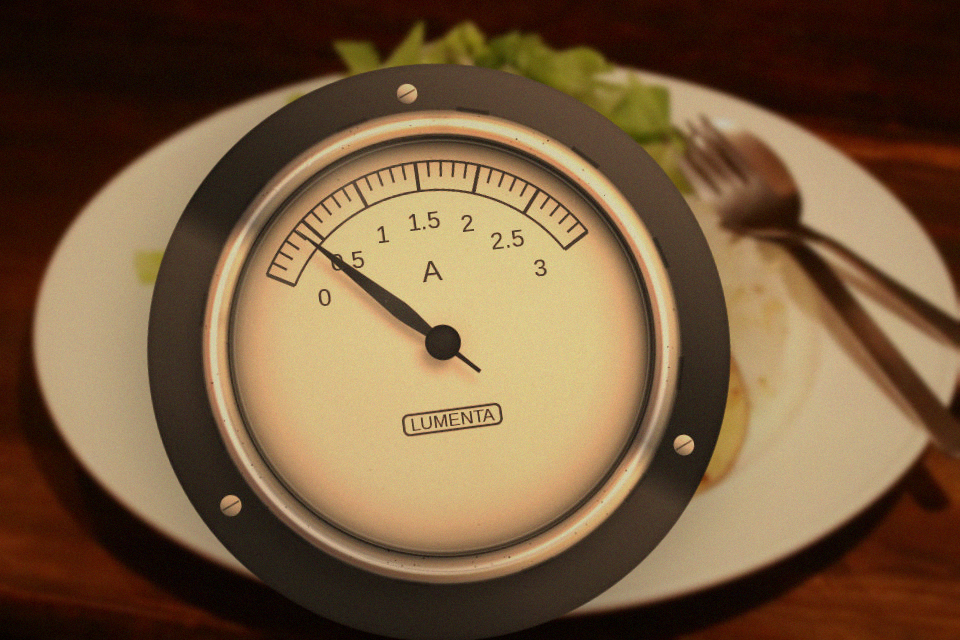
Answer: **0.4** A
